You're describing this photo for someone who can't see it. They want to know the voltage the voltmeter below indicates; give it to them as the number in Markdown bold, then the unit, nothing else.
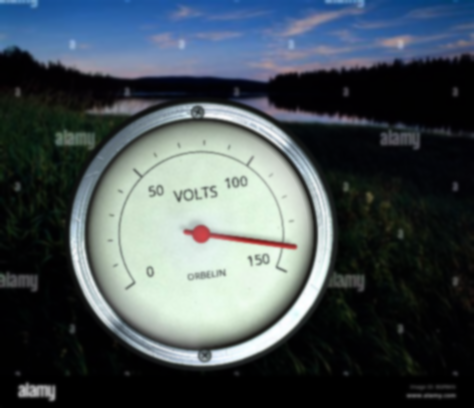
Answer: **140** V
